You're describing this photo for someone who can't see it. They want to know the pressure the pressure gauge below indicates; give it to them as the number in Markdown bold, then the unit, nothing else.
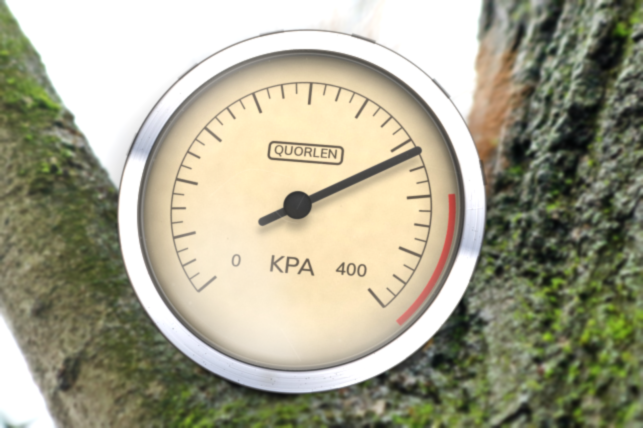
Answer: **290** kPa
